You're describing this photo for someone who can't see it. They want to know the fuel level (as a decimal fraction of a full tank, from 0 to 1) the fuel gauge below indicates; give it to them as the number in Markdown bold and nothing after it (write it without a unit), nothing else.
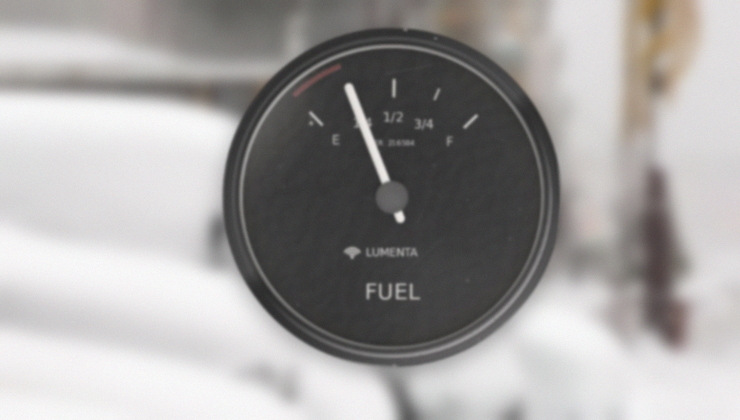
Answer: **0.25**
